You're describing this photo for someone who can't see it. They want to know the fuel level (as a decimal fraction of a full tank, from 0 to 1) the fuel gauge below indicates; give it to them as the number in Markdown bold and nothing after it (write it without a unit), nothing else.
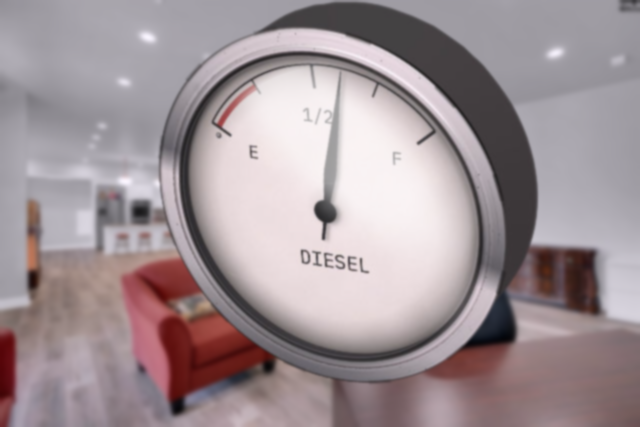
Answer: **0.625**
